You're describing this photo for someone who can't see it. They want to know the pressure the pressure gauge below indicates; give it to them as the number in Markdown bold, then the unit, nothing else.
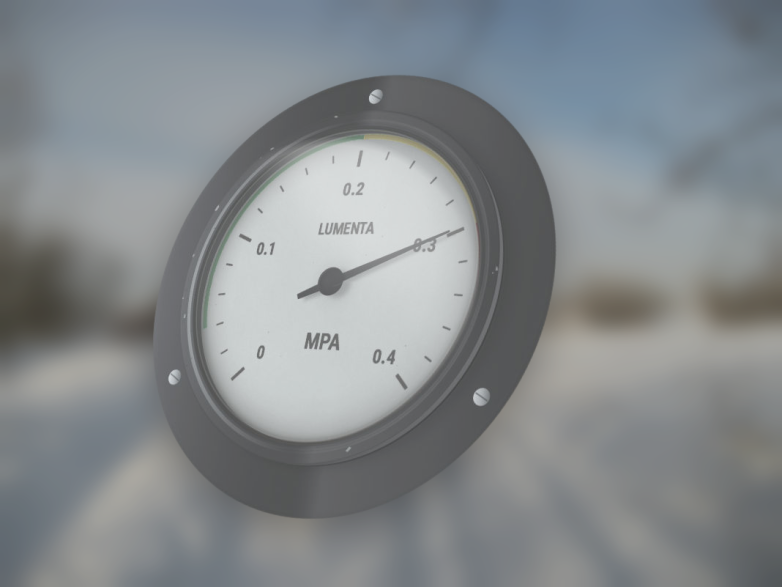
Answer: **0.3** MPa
